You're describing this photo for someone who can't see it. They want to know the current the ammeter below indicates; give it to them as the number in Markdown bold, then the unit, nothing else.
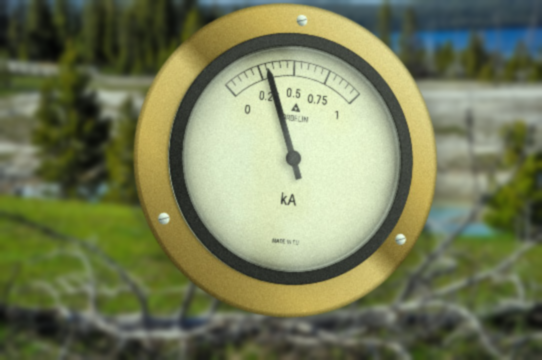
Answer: **0.3** kA
